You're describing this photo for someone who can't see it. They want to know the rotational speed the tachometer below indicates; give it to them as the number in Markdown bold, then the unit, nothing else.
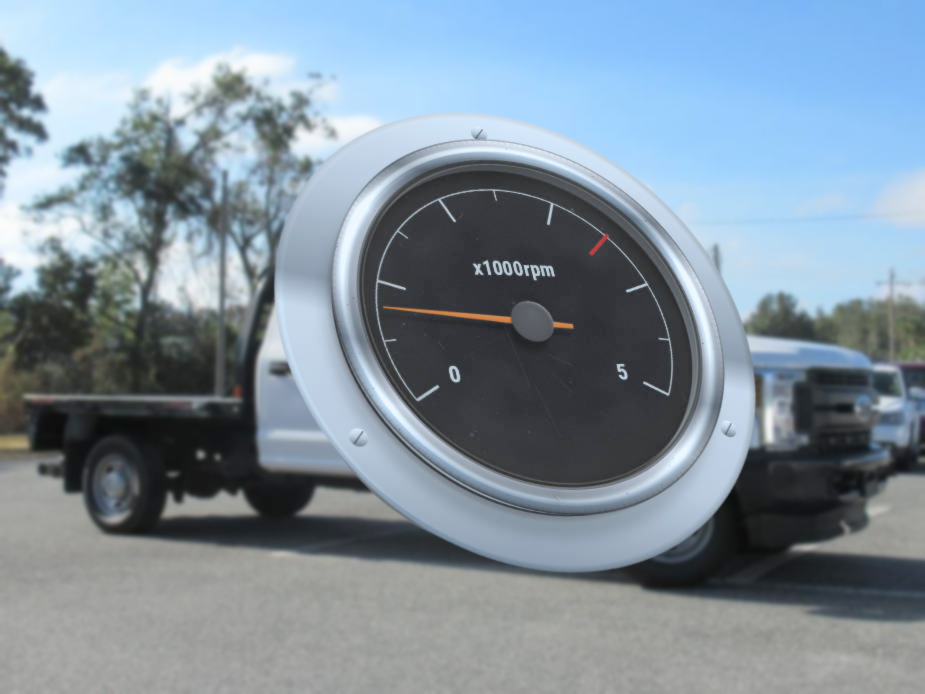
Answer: **750** rpm
